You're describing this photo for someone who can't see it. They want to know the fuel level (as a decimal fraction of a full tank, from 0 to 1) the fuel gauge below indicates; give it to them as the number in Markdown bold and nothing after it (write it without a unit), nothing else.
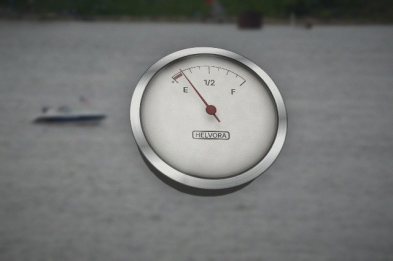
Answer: **0.125**
